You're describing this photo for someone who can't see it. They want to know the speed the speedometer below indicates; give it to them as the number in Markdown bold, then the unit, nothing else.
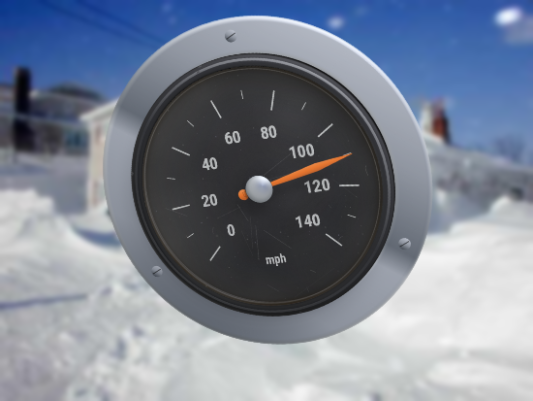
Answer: **110** mph
